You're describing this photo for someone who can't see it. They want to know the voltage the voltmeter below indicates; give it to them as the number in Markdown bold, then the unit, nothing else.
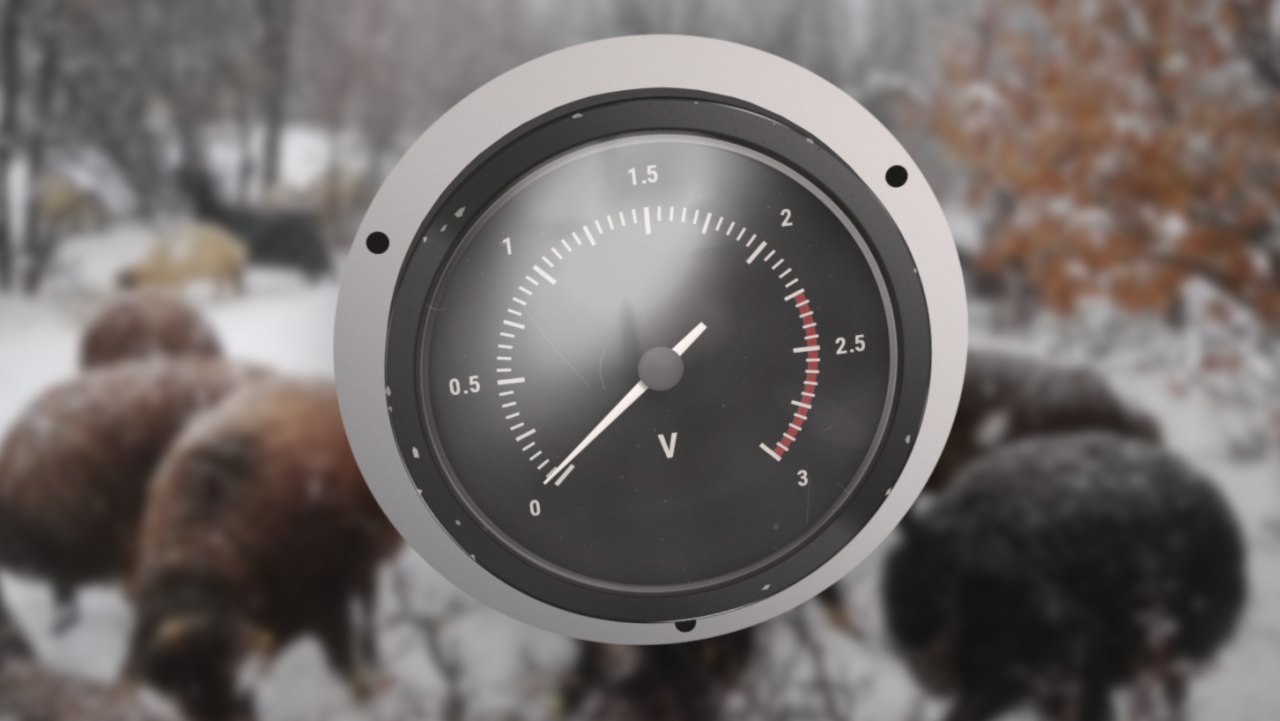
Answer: **0.05** V
